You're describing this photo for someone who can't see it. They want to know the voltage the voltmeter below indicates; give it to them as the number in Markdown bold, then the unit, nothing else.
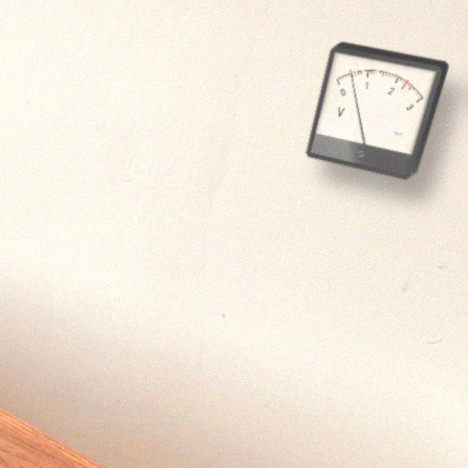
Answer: **0.5** V
